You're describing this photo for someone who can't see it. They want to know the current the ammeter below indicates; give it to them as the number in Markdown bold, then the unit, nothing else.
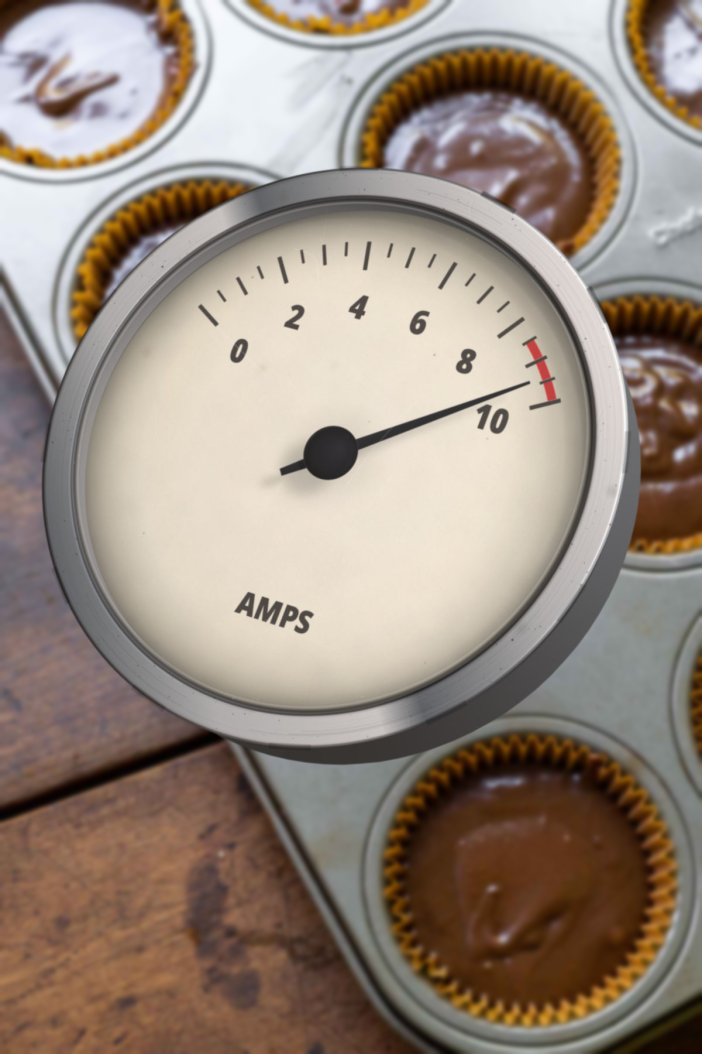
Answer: **9.5** A
